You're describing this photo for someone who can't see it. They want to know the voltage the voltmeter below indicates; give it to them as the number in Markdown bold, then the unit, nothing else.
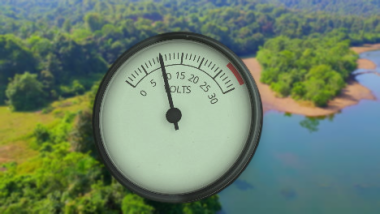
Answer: **10** V
